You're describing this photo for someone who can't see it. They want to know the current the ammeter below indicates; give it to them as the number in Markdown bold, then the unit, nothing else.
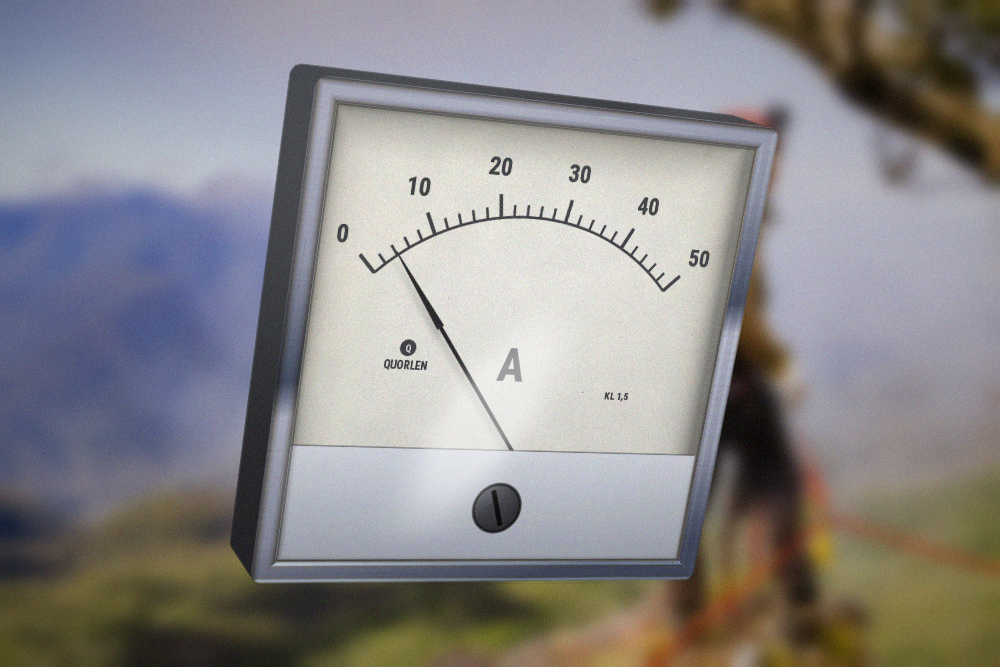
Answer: **4** A
